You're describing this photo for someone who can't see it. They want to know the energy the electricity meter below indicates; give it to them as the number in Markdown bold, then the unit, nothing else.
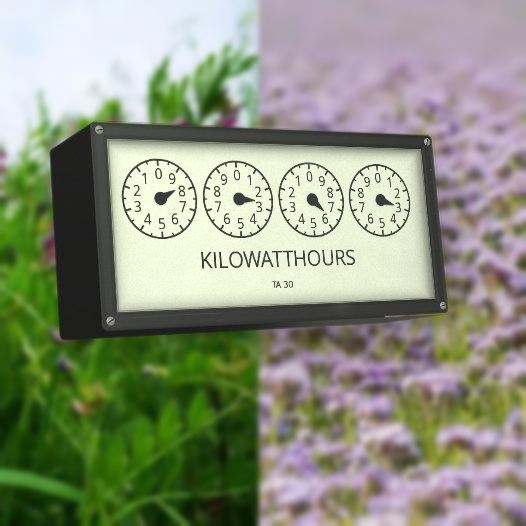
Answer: **8263** kWh
